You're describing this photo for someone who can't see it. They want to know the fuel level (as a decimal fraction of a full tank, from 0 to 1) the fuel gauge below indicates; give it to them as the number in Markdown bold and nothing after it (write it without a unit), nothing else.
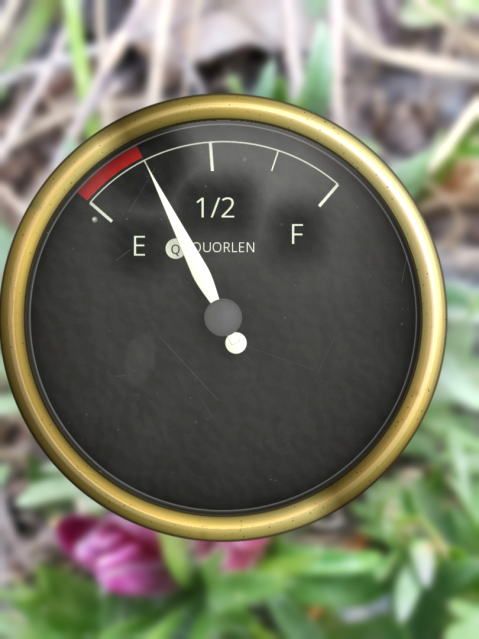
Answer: **0.25**
